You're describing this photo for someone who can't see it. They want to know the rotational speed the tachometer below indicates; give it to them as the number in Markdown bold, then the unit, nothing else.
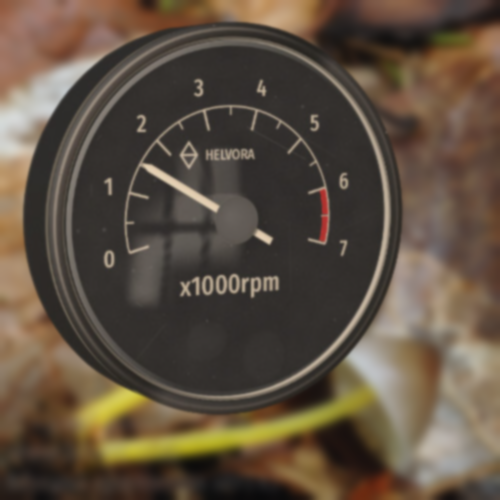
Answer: **1500** rpm
